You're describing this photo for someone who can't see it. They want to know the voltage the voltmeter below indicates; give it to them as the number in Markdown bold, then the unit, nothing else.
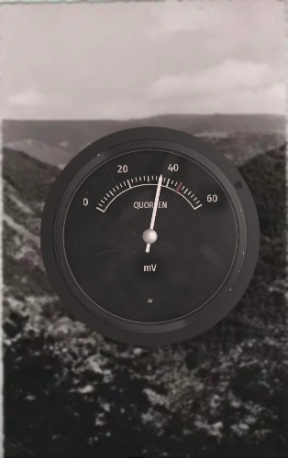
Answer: **36** mV
